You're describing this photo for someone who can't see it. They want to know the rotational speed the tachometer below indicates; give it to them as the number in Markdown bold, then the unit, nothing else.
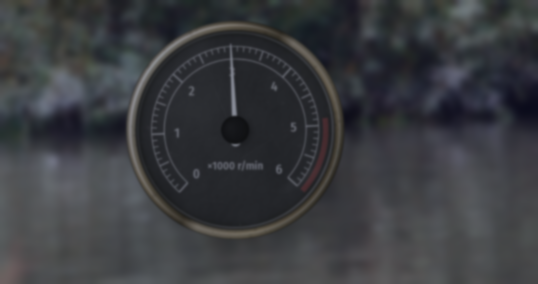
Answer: **3000** rpm
